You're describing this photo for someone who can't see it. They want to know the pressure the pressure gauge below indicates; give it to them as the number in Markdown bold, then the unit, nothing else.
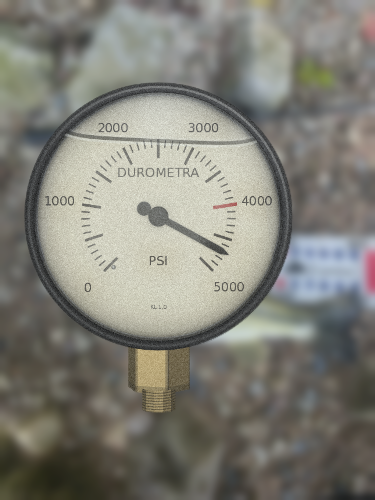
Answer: **4700** psi
